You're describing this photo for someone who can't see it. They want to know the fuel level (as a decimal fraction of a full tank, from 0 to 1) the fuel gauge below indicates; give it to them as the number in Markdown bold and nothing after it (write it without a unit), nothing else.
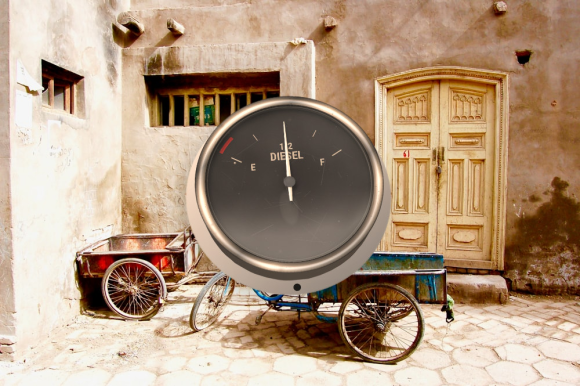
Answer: **0.5**
